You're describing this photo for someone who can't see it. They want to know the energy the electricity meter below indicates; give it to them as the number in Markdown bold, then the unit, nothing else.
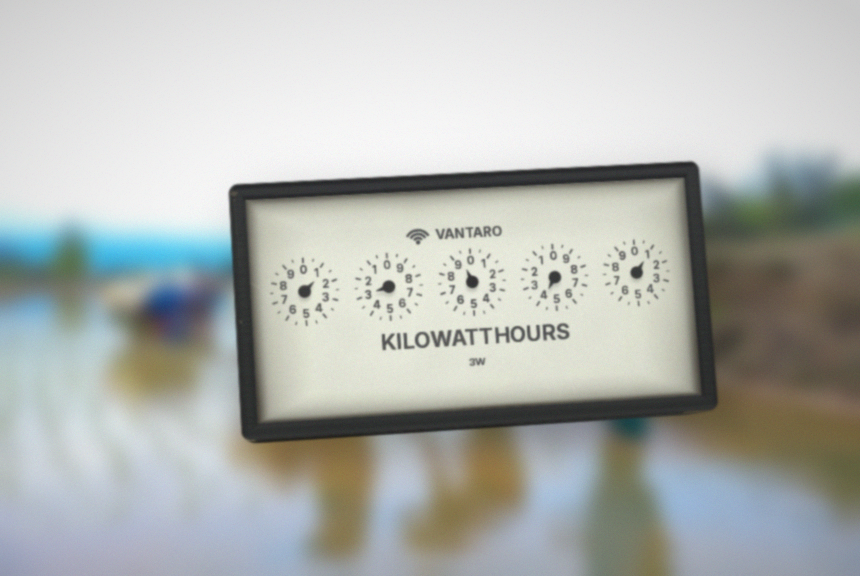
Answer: **12941** kWh
